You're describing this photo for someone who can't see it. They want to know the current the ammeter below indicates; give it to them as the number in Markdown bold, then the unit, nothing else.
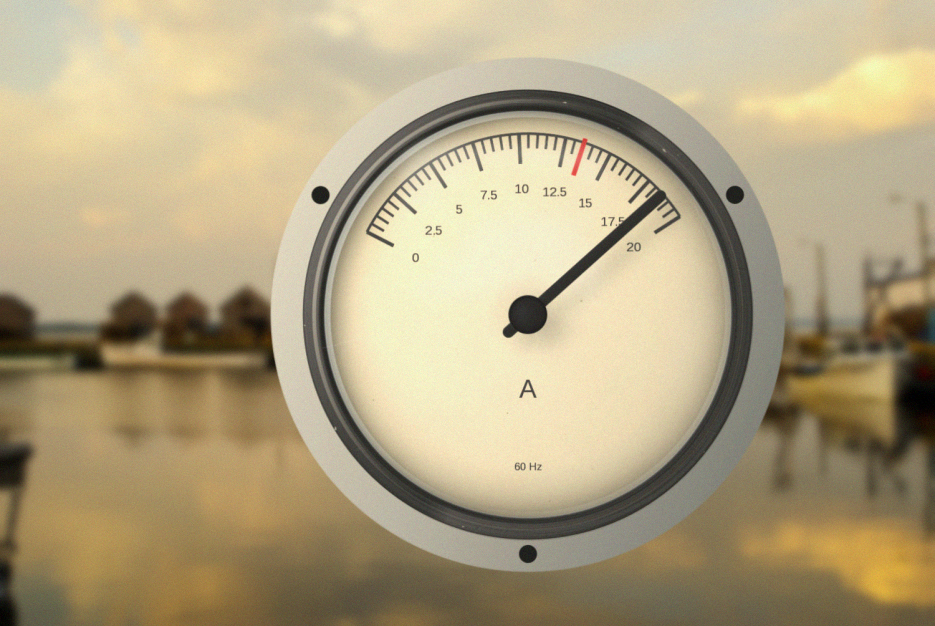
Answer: **18.5** A
